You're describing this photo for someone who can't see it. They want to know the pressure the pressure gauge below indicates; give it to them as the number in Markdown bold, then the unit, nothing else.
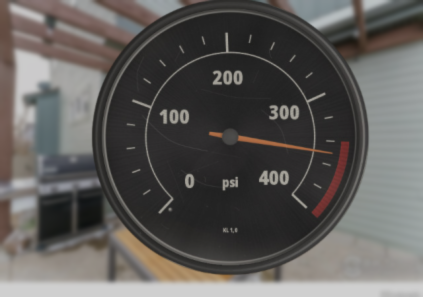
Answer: **350** psi
